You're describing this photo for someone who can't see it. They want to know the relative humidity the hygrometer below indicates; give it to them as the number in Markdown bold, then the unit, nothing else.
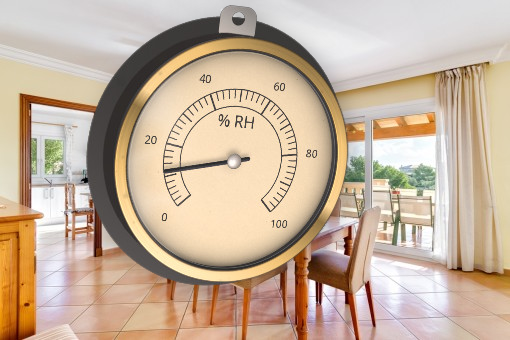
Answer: **12** %
